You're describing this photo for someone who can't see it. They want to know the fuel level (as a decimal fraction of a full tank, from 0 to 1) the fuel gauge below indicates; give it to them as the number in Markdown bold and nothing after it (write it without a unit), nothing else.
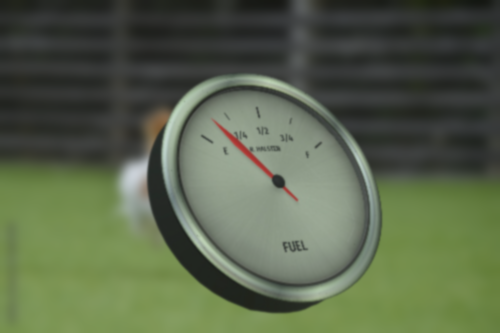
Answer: **0.125**
